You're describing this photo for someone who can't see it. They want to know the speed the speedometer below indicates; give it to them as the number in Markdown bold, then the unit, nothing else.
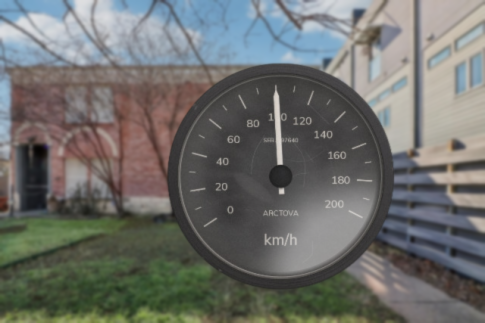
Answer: **100** km/h
